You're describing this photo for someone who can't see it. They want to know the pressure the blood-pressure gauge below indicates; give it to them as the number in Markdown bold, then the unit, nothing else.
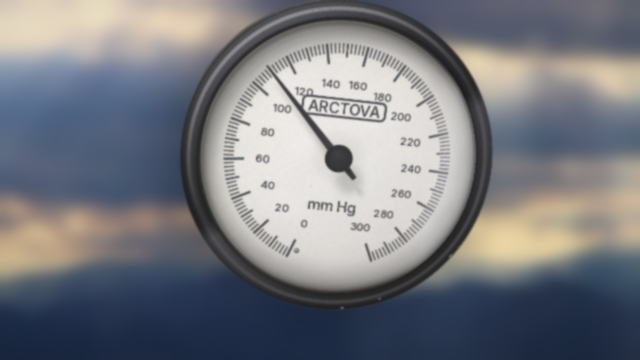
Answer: **110** mmHg
